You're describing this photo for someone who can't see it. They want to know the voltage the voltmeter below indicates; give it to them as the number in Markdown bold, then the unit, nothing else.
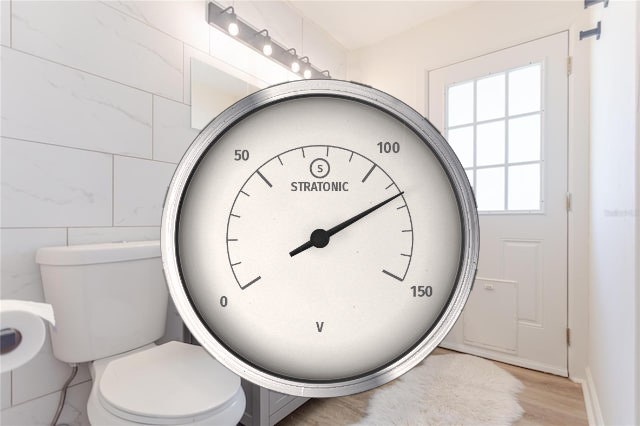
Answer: **115** V
